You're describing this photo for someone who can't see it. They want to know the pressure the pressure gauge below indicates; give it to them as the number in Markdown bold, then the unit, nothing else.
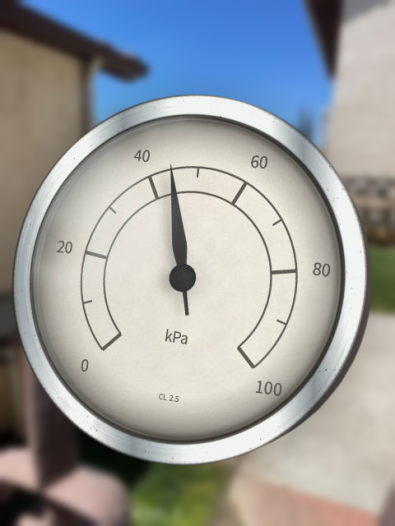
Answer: **45** kPa
